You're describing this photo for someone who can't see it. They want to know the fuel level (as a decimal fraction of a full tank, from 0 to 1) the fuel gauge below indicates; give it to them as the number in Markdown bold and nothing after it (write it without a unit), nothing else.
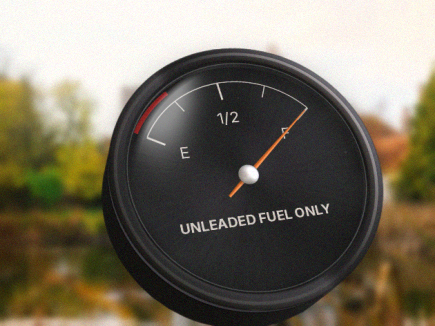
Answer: **1**
